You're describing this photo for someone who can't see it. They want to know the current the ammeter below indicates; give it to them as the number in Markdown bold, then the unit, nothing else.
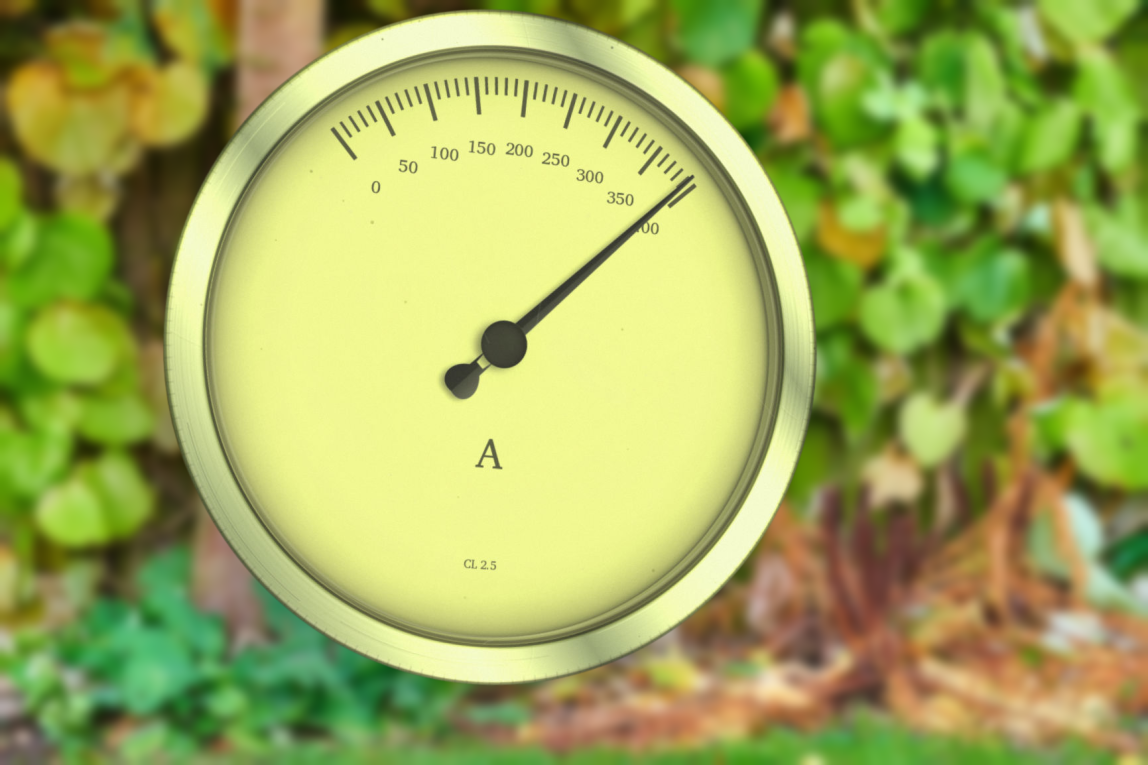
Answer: **390** A
